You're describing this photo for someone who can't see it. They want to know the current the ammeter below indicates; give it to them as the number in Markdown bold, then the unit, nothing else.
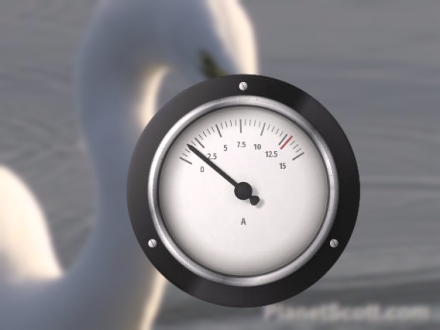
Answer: **1.5** A
